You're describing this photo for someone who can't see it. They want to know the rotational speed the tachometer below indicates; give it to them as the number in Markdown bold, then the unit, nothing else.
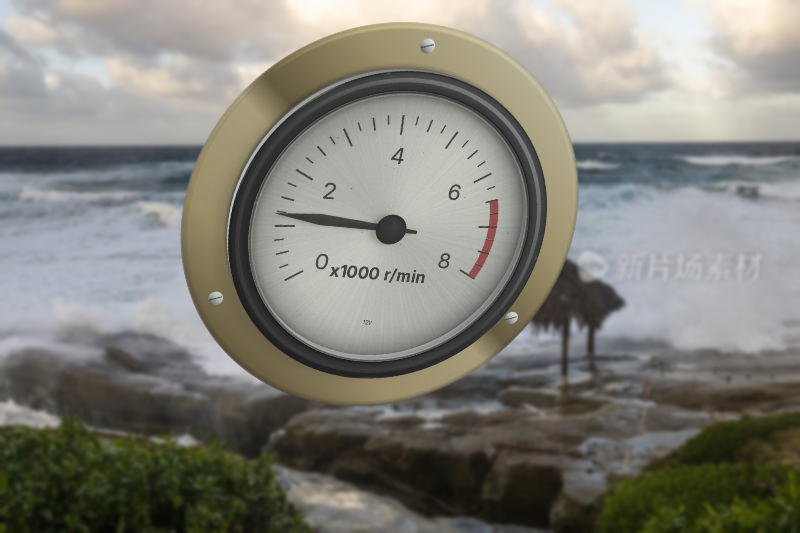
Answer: **1250** rpm
